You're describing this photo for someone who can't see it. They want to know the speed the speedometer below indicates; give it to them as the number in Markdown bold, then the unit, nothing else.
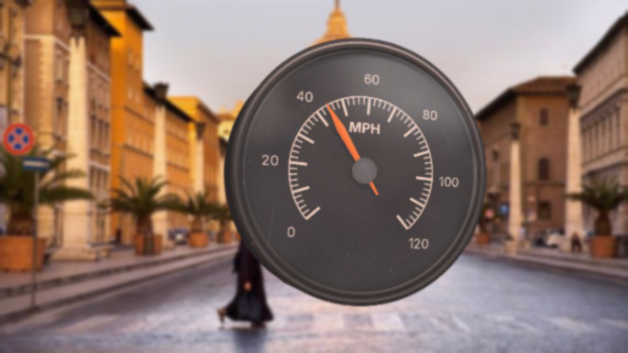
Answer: **44** mph
